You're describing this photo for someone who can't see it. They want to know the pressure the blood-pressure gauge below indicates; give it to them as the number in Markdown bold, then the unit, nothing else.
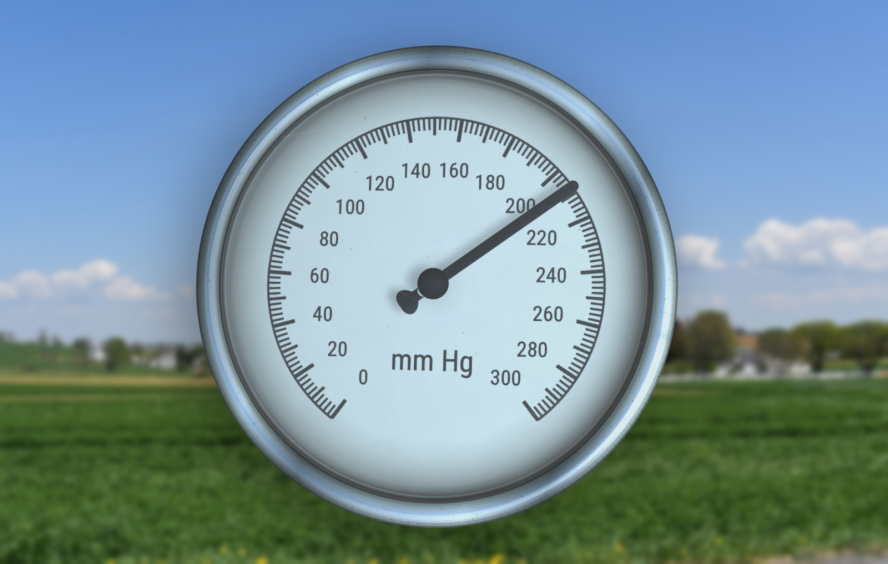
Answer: **208** mmHg
